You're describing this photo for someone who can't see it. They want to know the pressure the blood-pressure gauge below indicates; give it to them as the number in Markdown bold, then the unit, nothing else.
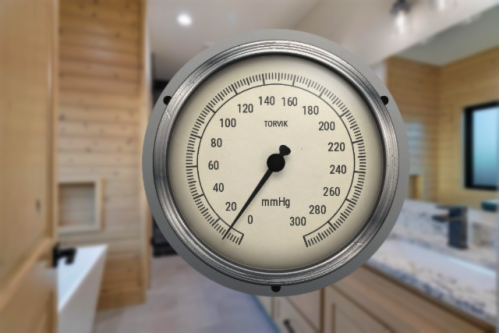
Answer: **10** mmHg
